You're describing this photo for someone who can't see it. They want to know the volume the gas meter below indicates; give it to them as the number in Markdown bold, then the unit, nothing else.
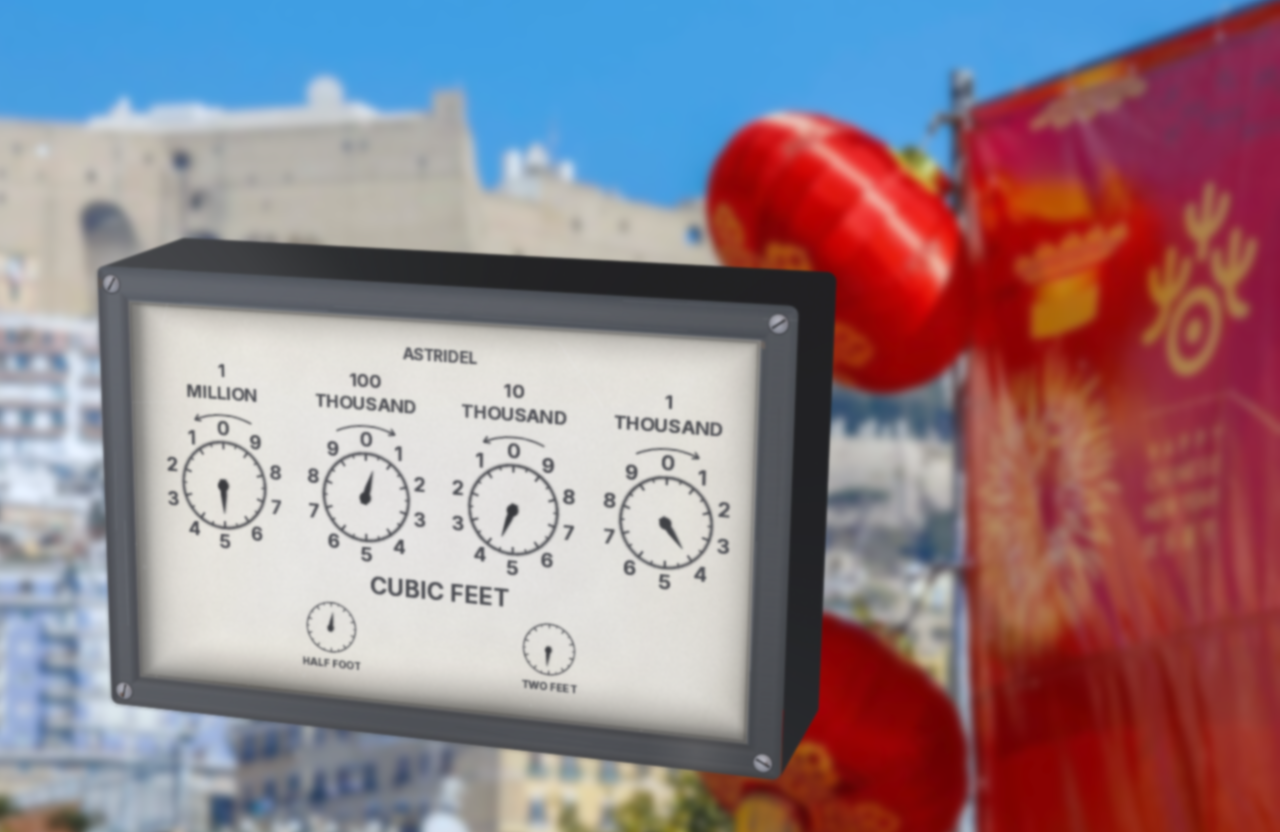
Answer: **504400** ft³
